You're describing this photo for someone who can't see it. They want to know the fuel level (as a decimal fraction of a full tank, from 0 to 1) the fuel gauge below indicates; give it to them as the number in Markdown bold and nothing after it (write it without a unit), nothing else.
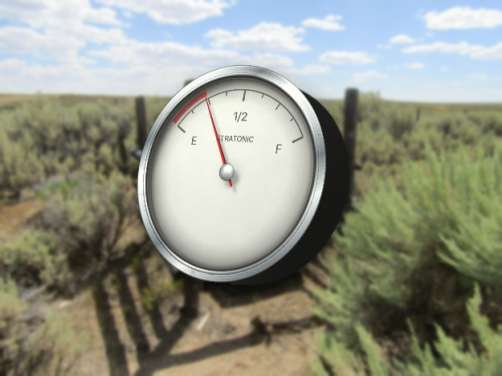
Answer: **0.25**
